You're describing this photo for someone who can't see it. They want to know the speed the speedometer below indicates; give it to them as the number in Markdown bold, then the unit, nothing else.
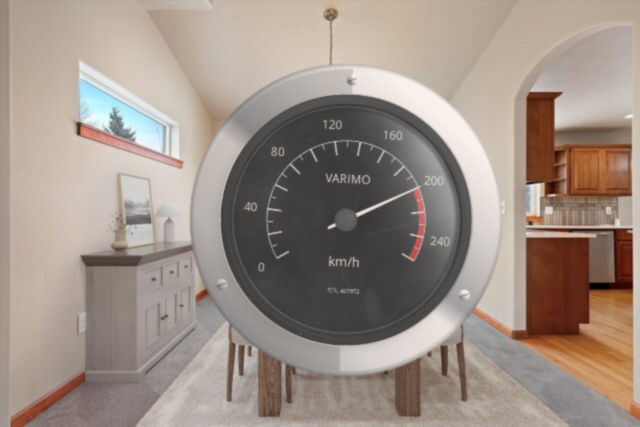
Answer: **200** km/h
